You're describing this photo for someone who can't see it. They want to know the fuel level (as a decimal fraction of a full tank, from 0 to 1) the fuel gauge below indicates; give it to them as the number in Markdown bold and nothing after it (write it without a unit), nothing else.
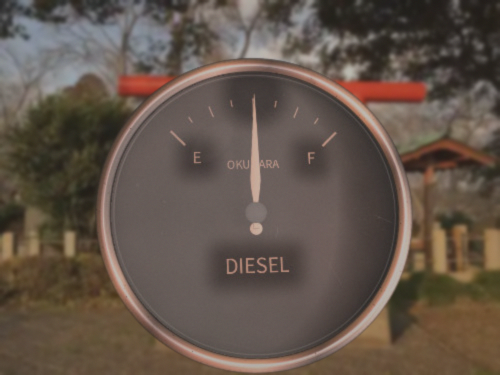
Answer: **0.5**
